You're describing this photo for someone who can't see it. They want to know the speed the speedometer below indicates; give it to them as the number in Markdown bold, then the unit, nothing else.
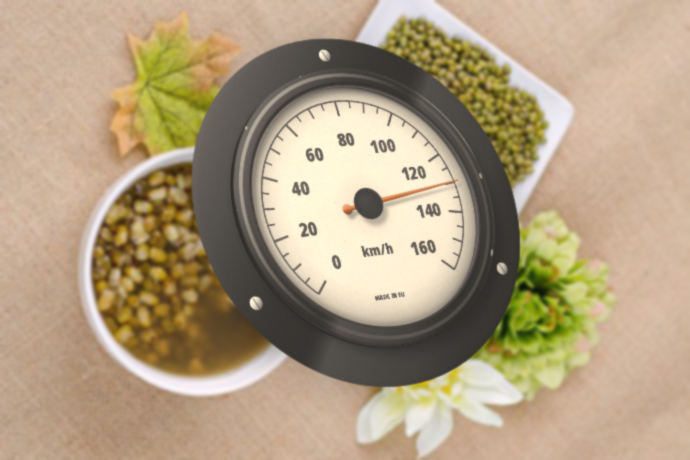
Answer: **130** km/h
